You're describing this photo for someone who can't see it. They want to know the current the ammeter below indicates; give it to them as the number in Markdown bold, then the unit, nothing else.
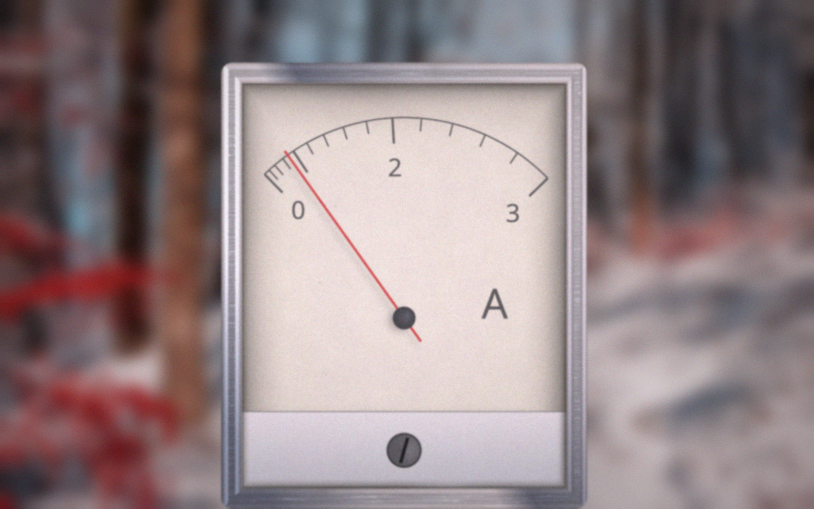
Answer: **0.9** A
